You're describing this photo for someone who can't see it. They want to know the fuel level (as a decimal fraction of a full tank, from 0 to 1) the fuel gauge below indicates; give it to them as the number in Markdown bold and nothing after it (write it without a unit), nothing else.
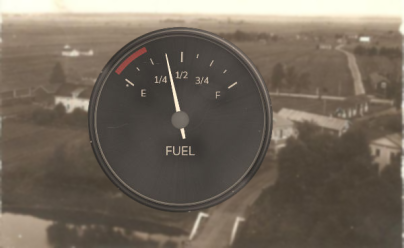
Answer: **0.375**
